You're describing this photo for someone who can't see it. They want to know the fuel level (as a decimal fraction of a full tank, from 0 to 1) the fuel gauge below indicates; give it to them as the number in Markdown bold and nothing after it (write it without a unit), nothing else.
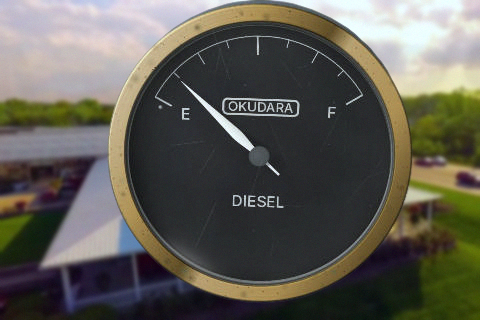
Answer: **0.125**
